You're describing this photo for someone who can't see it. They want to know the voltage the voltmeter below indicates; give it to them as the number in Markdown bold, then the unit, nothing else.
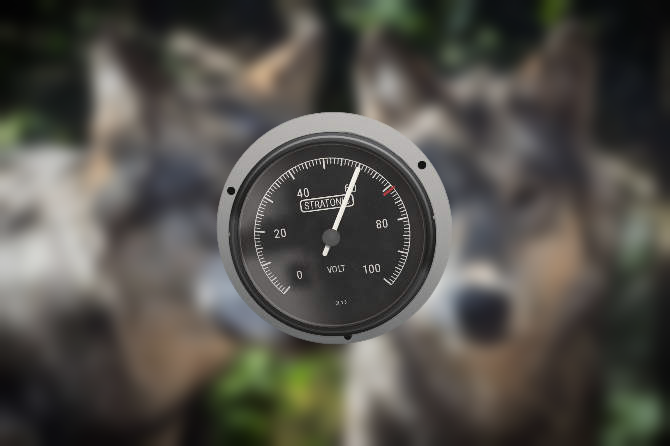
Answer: **60** V
